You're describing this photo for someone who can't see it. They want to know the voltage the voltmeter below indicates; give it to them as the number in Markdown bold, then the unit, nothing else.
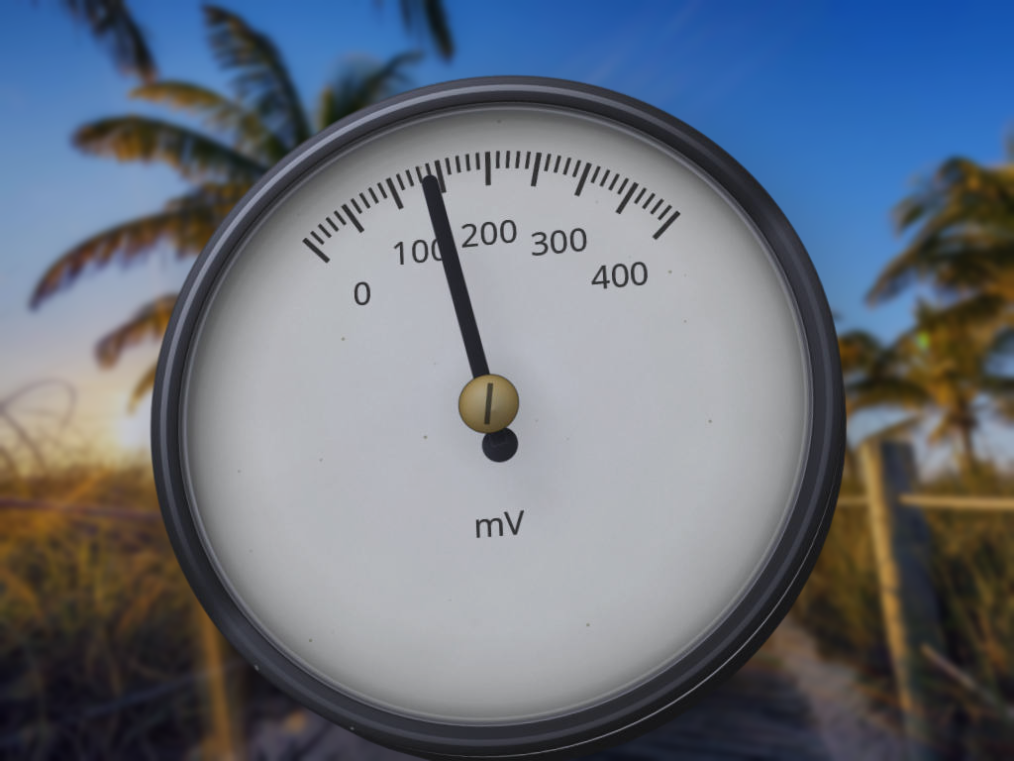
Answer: **140** mV
